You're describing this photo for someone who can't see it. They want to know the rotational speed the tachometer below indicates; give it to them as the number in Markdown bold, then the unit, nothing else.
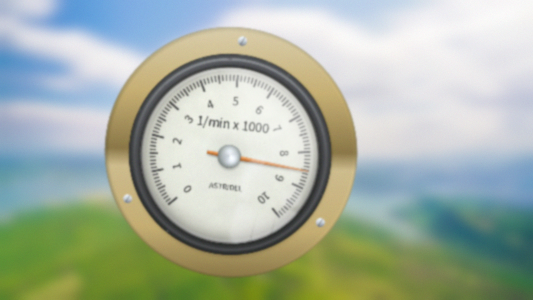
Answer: **8500** rpm
